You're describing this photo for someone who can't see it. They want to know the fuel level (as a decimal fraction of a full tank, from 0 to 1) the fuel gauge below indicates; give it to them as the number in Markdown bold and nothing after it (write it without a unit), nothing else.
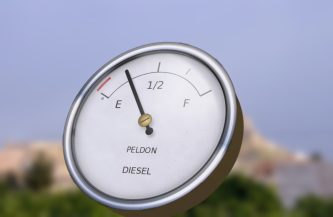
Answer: **0.25**
